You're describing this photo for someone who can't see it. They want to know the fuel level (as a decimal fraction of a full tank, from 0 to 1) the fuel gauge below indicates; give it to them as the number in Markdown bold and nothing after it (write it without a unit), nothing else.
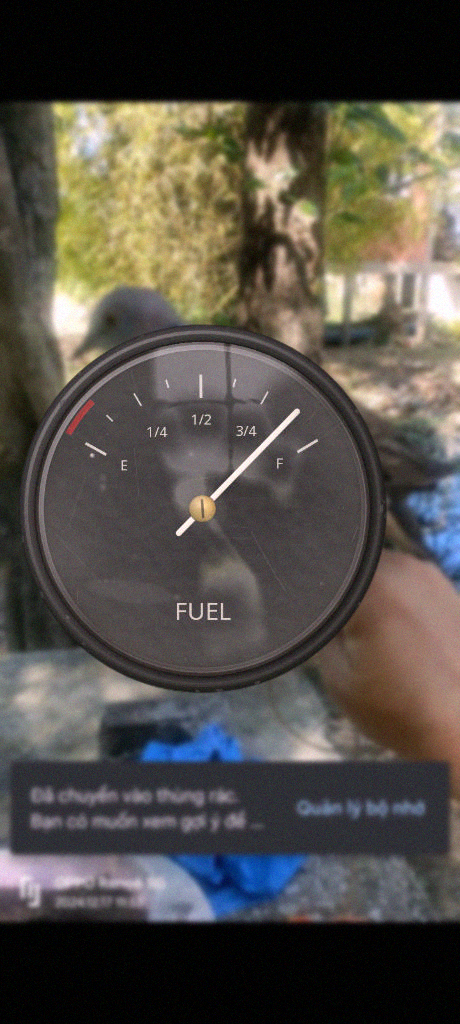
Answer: **0.875**
